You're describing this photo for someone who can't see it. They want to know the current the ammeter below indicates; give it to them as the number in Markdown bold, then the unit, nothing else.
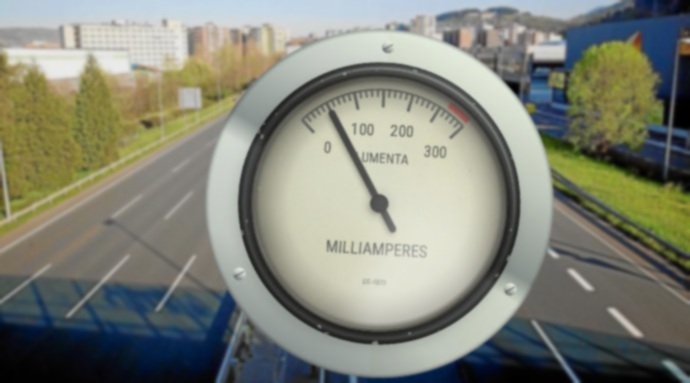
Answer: **50** mA
